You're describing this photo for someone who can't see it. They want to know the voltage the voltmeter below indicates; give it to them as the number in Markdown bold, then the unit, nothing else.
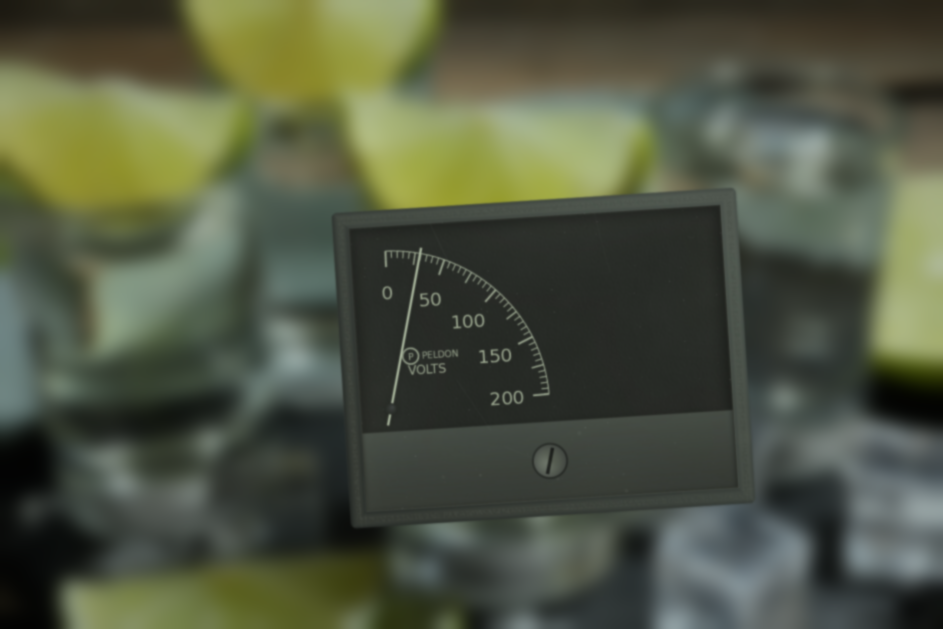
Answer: **30** V
